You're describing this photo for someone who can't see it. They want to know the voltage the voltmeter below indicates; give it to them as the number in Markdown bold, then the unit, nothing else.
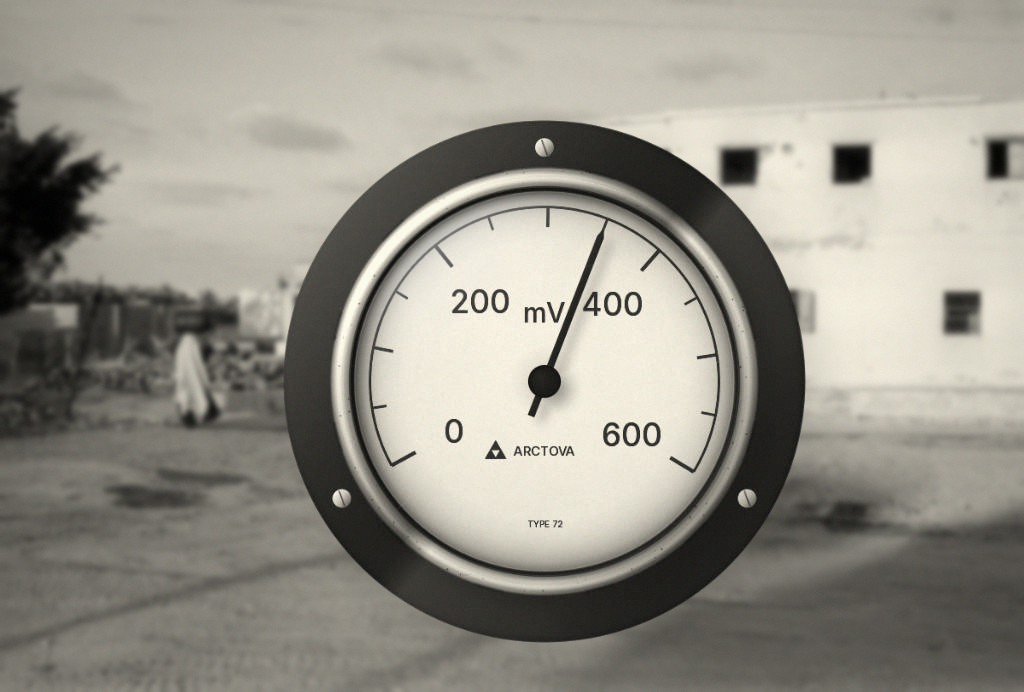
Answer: **350** mV
